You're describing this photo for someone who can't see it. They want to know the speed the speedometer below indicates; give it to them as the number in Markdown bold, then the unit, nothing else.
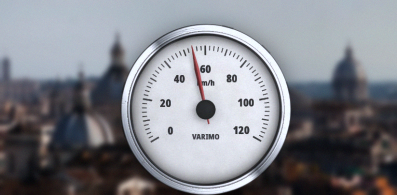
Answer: **54** km/h
